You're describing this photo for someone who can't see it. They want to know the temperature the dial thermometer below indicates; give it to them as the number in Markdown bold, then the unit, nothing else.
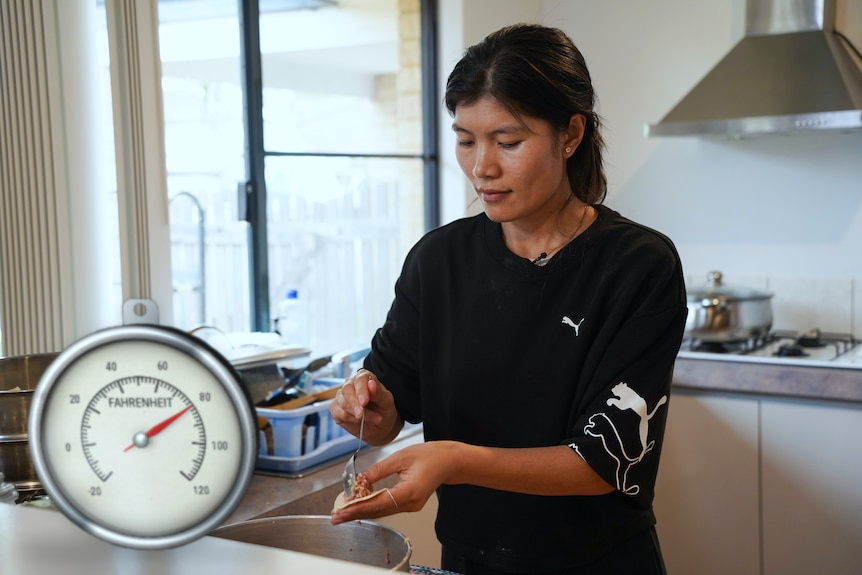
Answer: **80** °F
